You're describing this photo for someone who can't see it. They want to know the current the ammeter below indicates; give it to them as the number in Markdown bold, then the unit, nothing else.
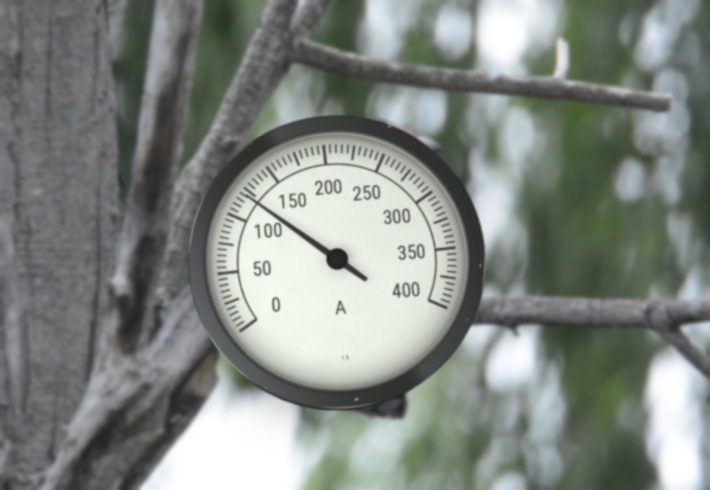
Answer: **120** A
